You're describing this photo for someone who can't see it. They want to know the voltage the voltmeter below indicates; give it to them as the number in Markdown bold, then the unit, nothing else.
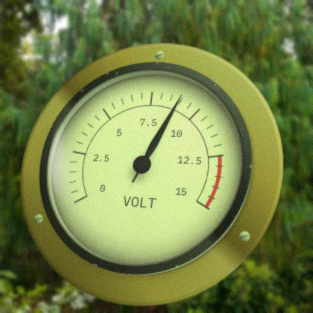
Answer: **9** V
